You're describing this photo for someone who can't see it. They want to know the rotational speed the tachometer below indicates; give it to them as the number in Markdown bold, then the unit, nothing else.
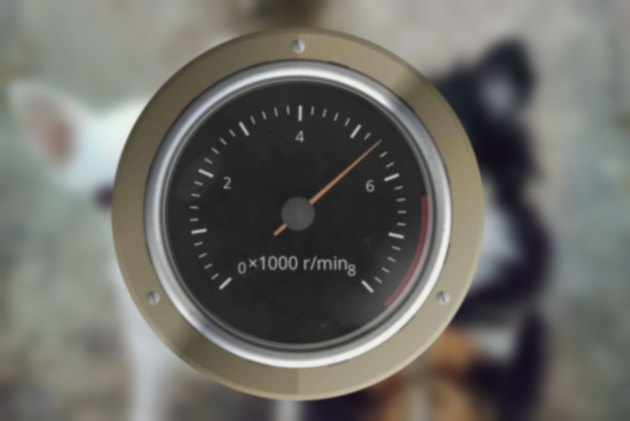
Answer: **5400** rpm
